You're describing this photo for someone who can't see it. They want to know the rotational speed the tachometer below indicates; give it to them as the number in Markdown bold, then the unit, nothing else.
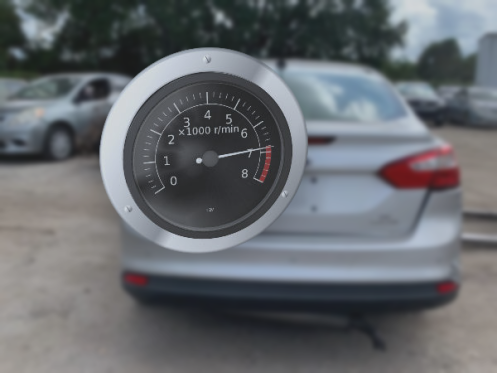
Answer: **6800** rpm
